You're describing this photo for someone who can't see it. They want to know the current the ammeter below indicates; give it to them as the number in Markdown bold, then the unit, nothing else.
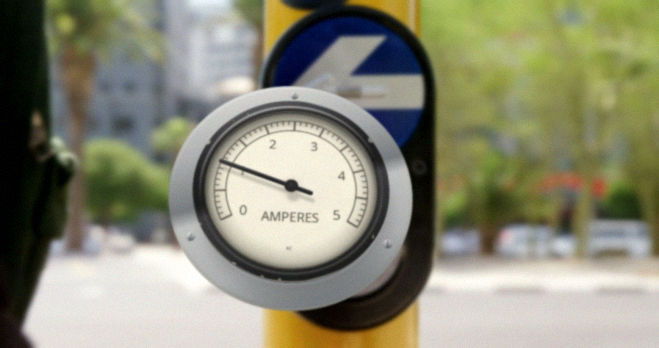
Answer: **1** A
